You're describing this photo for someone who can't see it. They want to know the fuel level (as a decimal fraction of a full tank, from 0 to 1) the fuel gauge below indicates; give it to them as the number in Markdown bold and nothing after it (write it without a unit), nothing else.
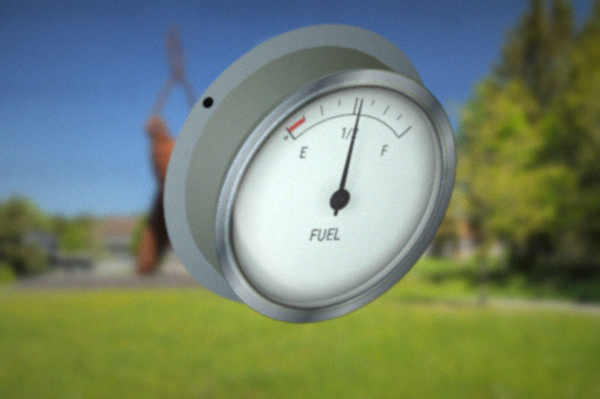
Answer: **0.5**
